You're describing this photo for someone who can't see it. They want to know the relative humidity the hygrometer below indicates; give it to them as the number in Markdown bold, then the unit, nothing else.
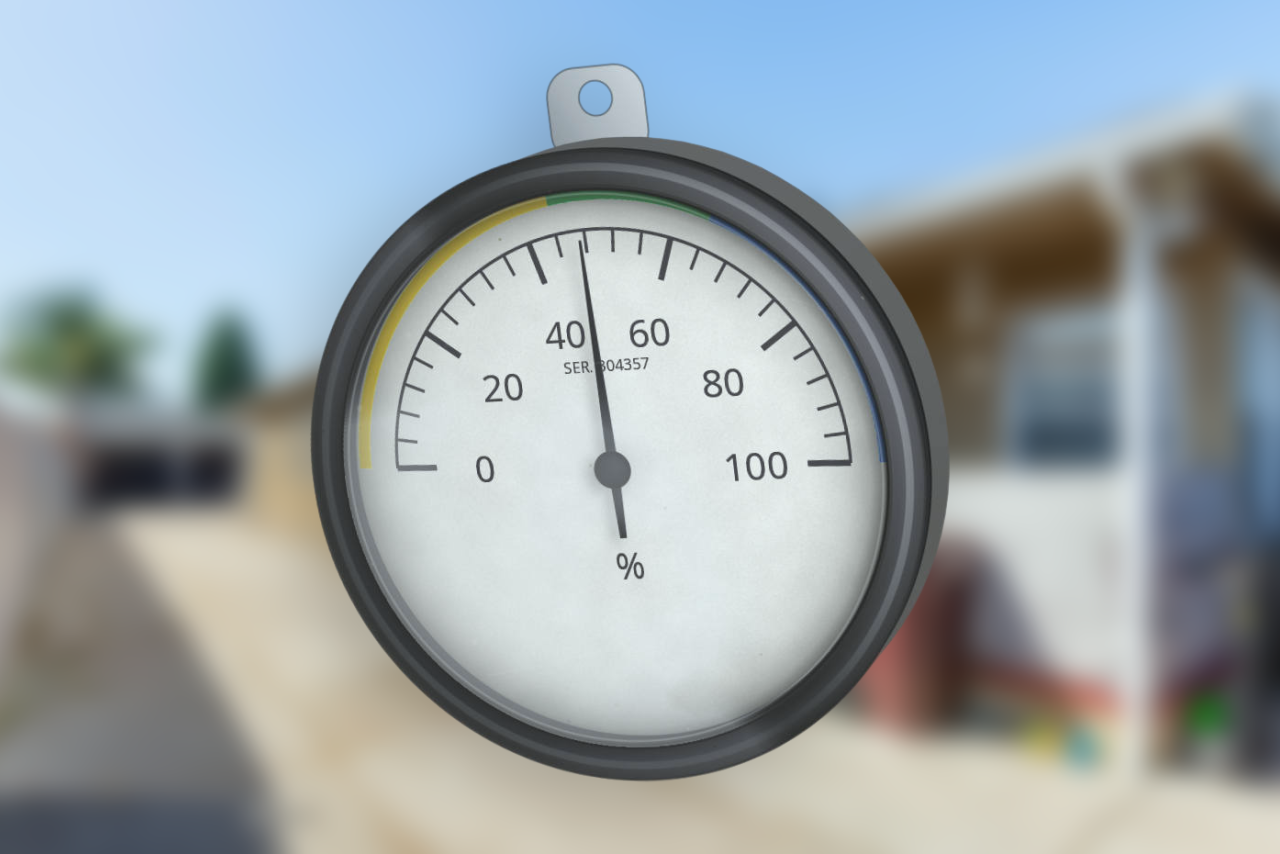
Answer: **48** %
